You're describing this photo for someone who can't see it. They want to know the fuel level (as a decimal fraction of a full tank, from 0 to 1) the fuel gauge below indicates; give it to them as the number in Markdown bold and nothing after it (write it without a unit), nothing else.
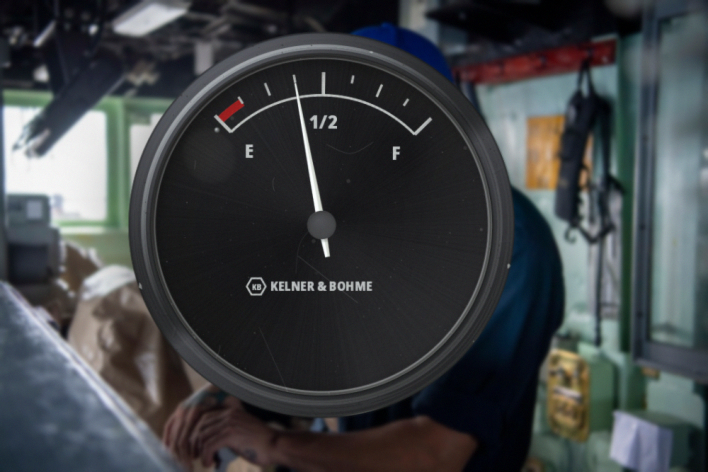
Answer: **0.375**
